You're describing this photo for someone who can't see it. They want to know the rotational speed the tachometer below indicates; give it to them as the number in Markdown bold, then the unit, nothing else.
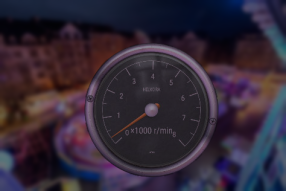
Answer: **250** rpm
